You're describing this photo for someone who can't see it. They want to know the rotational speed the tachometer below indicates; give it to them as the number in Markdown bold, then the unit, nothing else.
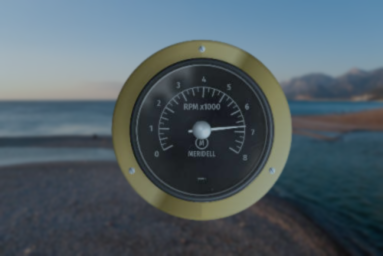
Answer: **6750** rpm
